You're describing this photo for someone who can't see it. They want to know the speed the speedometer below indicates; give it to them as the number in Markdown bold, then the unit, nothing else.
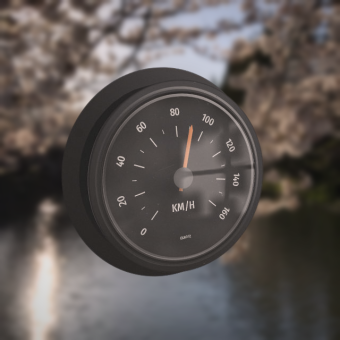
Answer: **90** km/h
